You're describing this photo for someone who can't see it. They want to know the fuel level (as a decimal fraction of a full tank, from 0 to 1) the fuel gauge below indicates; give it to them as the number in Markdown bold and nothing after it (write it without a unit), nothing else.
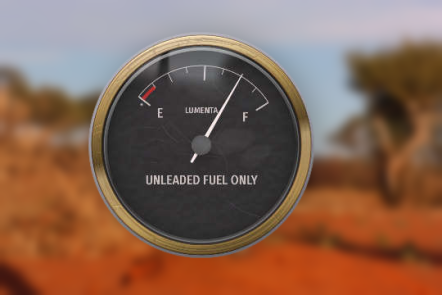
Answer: **0.75**
